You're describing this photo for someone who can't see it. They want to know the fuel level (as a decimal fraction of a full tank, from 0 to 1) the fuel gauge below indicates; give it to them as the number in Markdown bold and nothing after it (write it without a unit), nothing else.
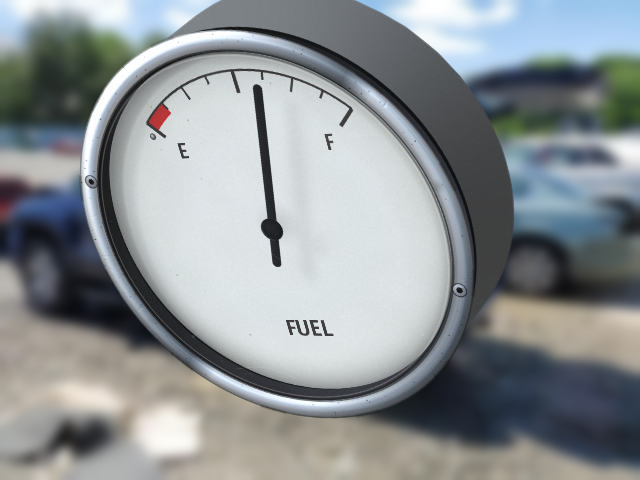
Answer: **0.625**
